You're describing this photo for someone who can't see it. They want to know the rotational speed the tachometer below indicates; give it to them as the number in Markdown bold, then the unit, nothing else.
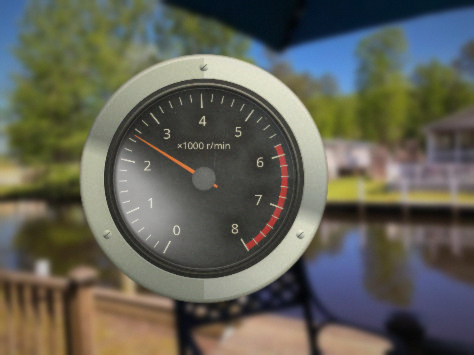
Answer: **2500** rpm
